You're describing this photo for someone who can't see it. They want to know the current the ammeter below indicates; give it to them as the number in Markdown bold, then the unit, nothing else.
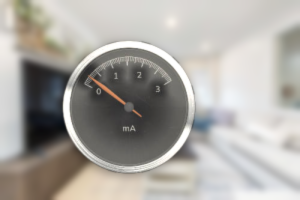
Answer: **0.25** mA
